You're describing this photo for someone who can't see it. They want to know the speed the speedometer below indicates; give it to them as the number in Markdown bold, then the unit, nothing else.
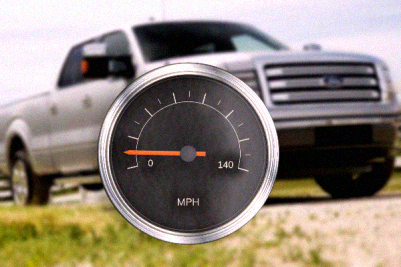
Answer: **10** mph
